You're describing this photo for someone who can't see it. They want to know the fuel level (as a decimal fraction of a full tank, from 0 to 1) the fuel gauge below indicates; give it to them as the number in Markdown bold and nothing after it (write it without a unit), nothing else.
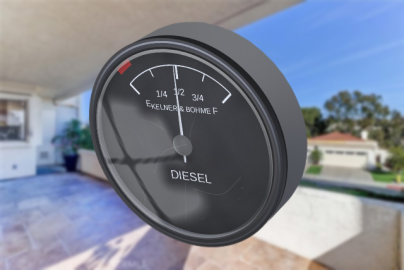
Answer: **0.5**
